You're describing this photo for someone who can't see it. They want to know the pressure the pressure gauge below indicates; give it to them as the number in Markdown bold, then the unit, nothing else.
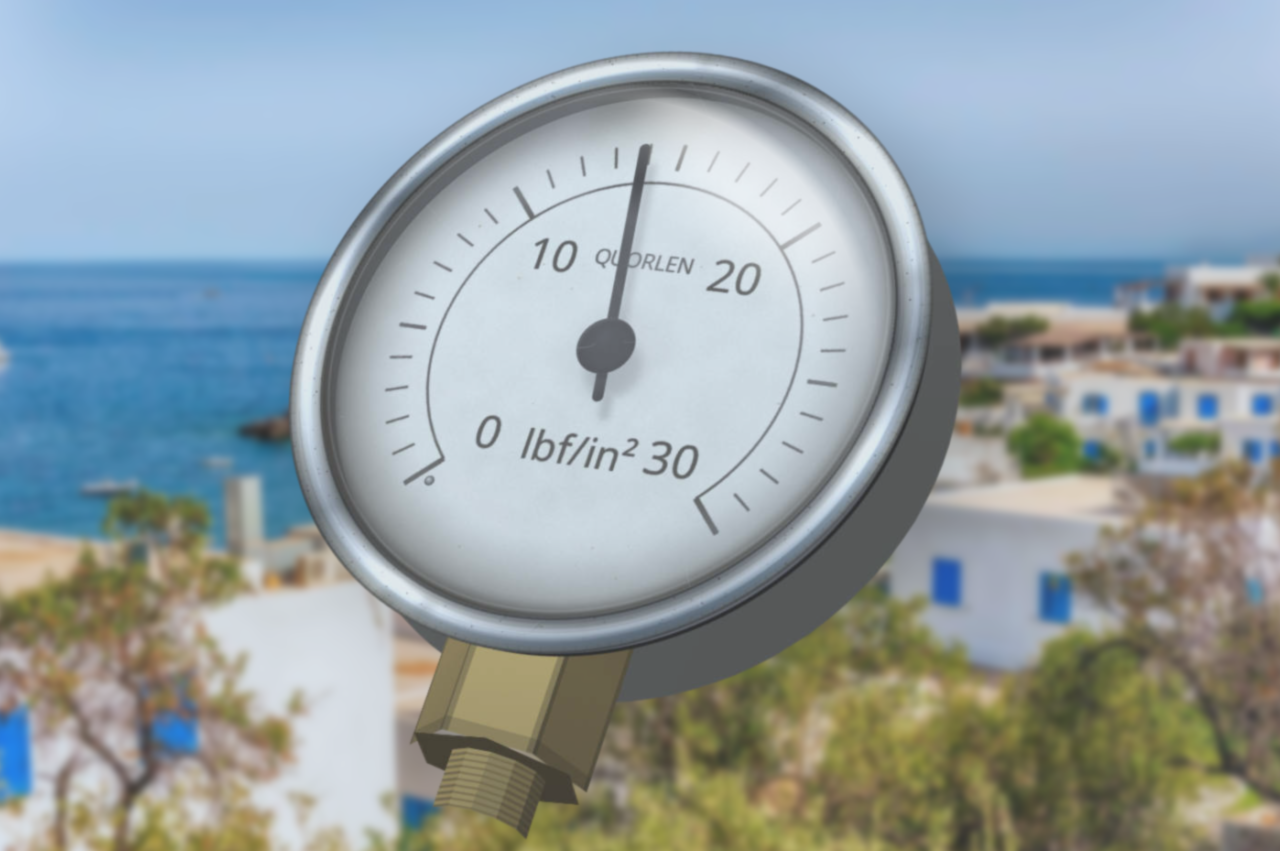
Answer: **14** psi
